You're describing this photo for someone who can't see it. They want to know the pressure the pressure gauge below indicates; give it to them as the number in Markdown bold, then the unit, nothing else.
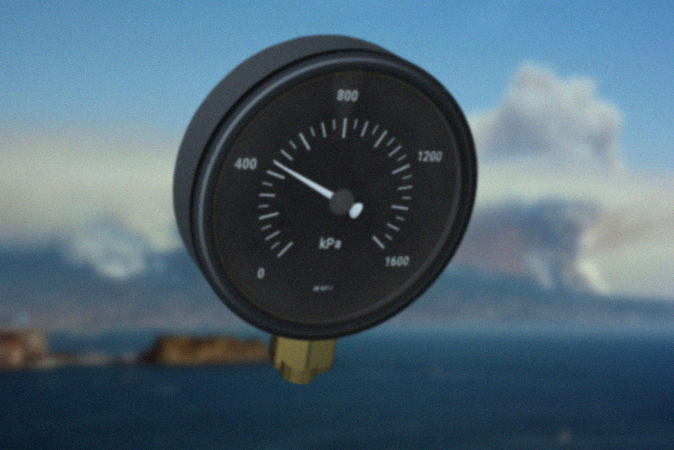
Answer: **450** kPa
